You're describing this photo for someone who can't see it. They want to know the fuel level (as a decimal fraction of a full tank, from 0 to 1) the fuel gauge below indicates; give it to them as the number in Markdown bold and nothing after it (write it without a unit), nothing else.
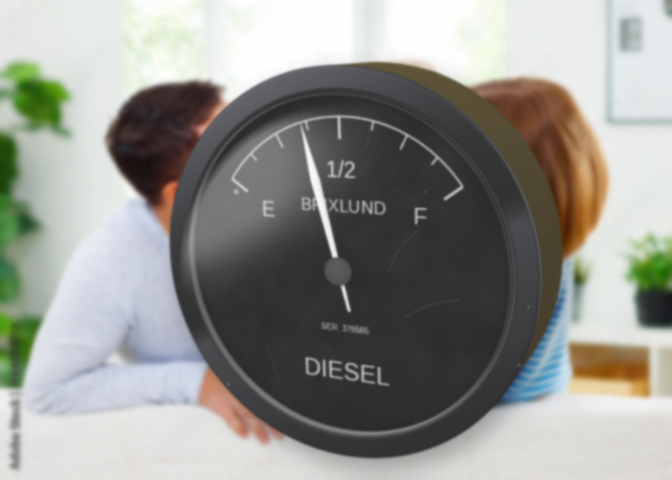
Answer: **0.375**
